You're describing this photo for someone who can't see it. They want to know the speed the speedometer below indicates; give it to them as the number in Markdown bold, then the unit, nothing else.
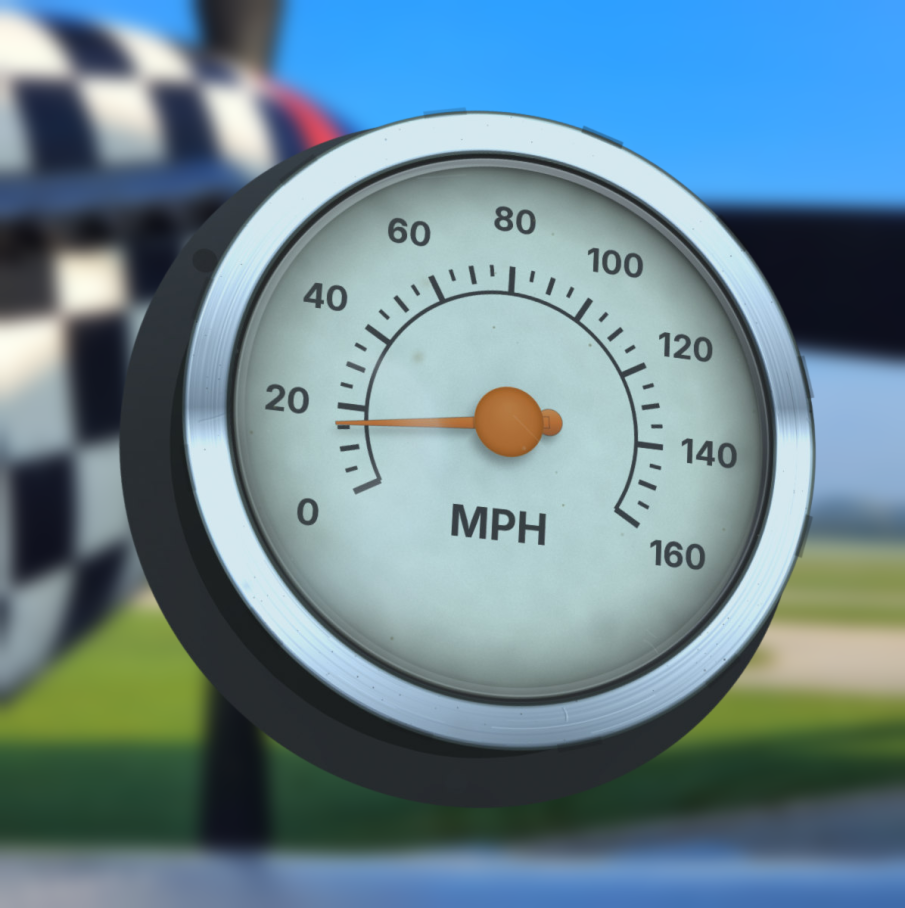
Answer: **15** mph
